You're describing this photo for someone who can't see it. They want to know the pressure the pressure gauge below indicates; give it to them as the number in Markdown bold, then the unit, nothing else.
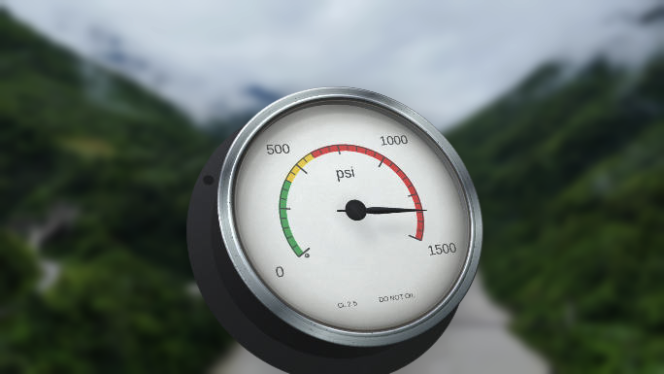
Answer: **1350** psi
